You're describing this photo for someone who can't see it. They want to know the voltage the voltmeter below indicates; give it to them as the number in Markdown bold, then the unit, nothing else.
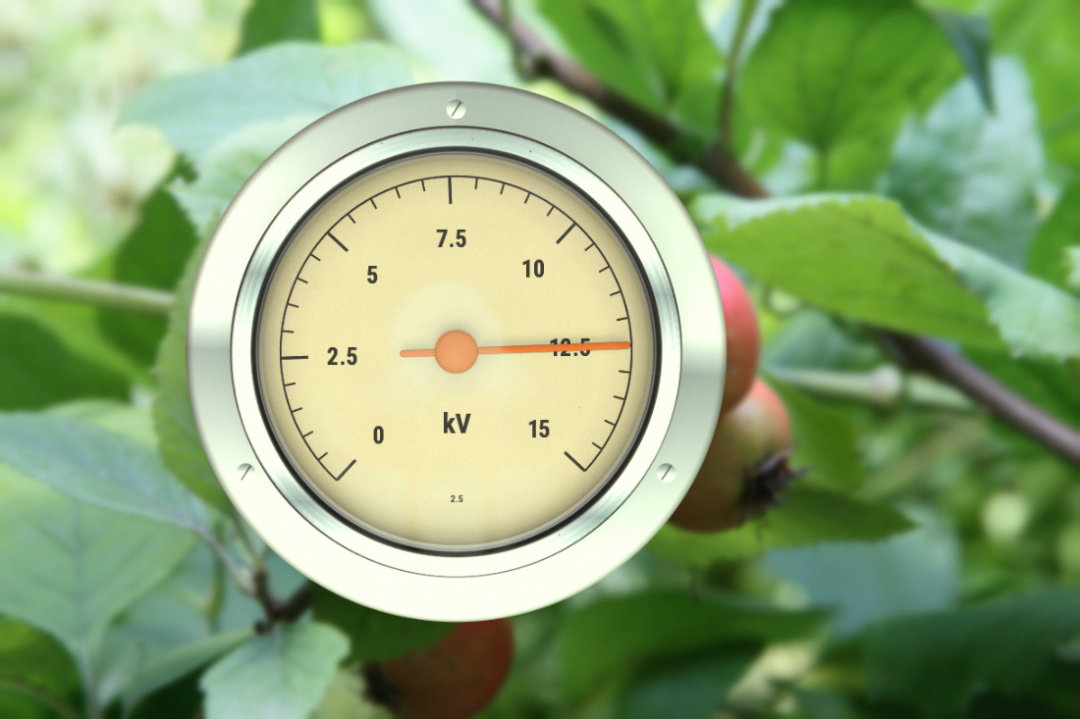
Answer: **12.5** kV
